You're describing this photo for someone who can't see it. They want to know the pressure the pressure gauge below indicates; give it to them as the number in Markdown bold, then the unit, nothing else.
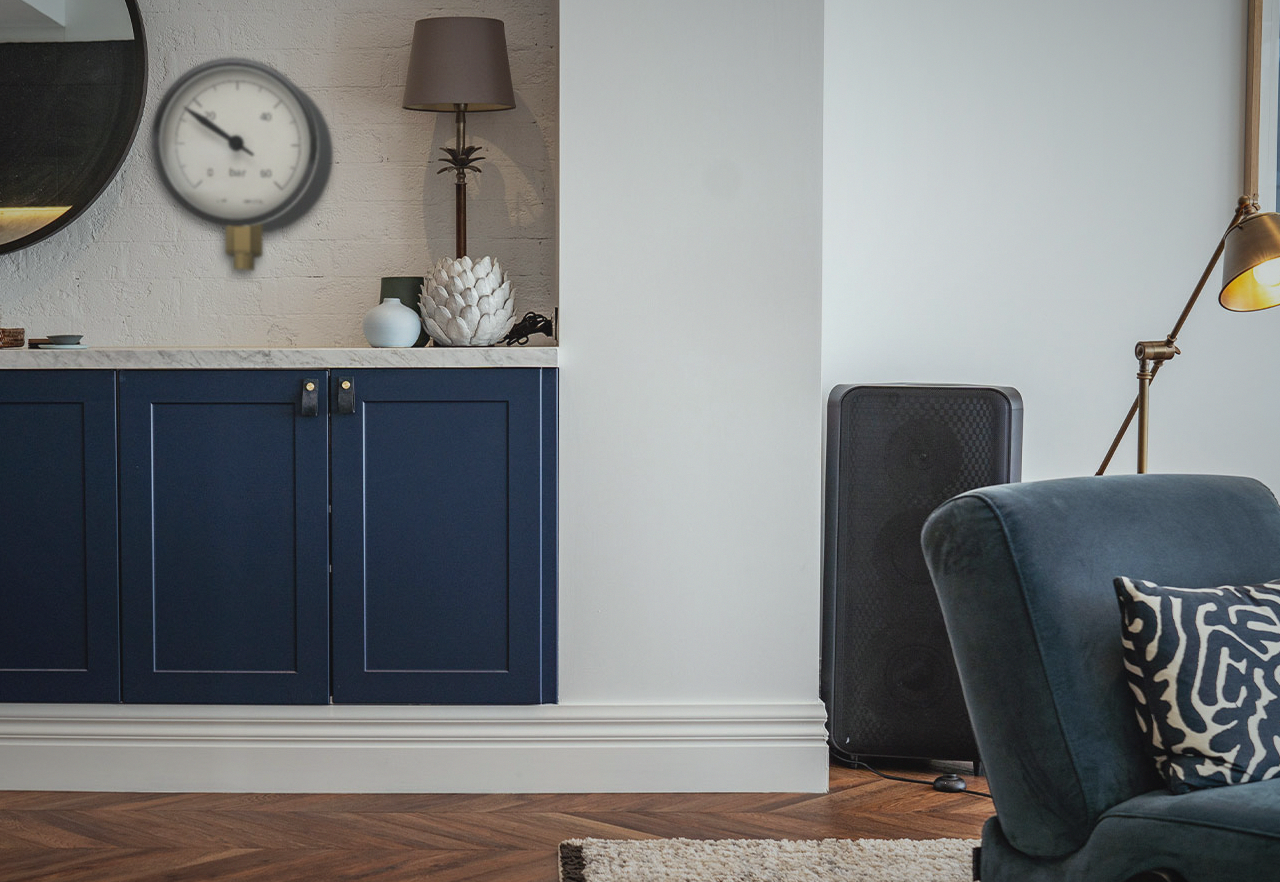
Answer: **17.5** bar
